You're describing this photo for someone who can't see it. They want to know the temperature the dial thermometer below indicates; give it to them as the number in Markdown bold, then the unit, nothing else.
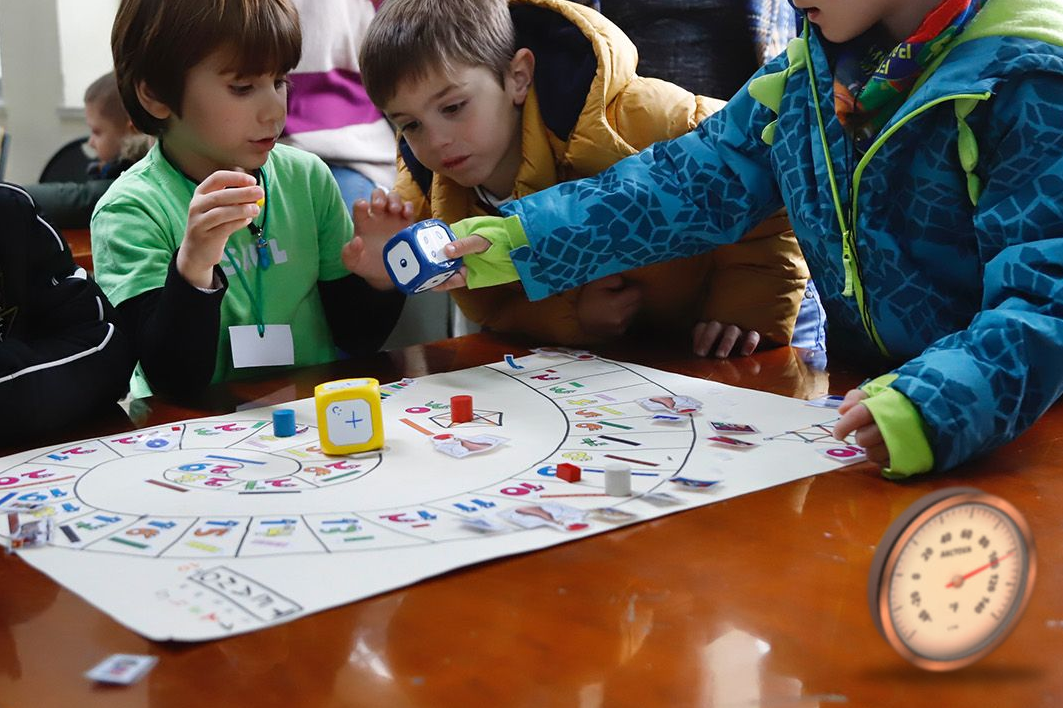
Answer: **100** °F
